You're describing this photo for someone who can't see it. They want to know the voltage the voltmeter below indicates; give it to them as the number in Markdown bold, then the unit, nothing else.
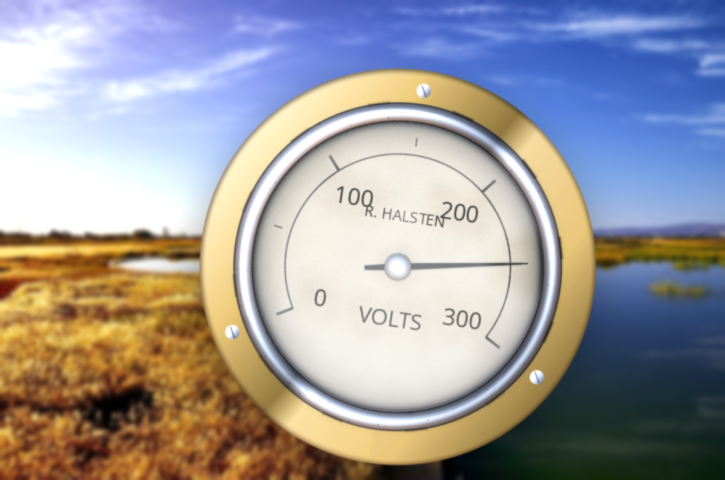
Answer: **250** V
